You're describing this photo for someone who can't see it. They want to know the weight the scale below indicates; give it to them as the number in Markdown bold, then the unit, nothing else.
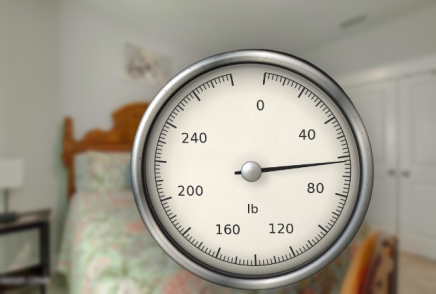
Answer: **62** lb
